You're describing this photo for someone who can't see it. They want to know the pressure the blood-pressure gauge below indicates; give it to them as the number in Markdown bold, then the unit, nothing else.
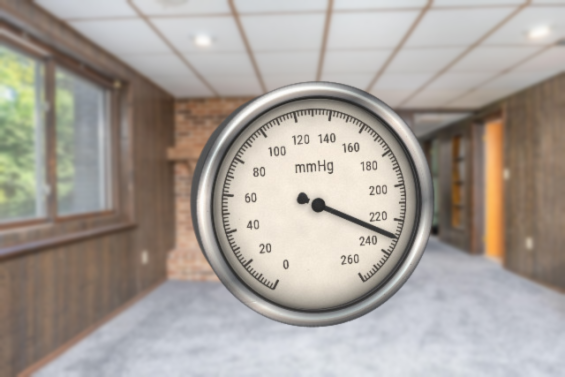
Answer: **230** mmHg
